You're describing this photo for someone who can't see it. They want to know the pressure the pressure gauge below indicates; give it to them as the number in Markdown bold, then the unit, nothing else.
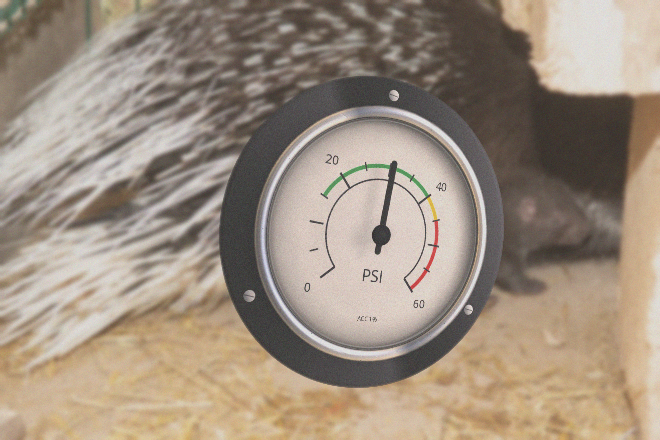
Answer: **30** psi
